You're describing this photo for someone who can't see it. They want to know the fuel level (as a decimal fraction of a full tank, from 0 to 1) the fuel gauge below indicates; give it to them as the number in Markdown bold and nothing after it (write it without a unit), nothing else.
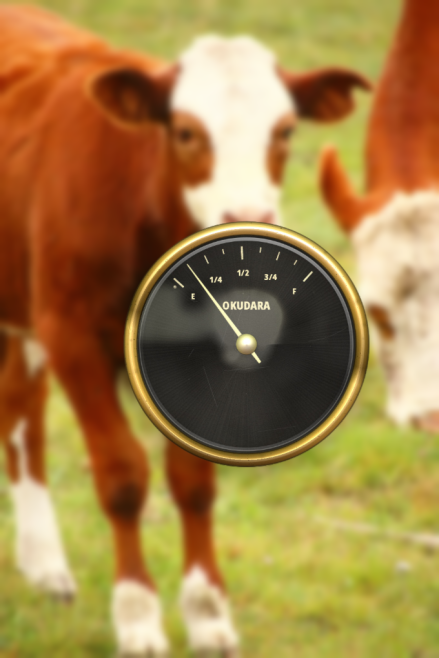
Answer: **0.125**
